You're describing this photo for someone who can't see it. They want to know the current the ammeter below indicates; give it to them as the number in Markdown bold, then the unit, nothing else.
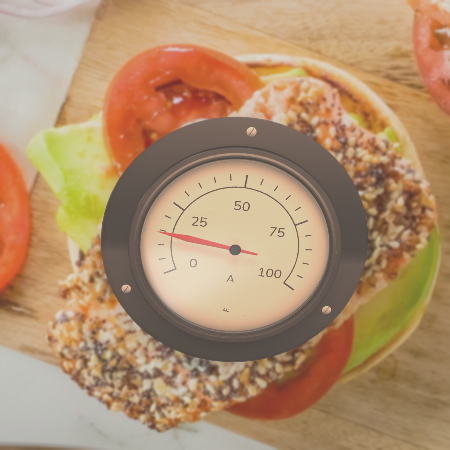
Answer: **15** A
